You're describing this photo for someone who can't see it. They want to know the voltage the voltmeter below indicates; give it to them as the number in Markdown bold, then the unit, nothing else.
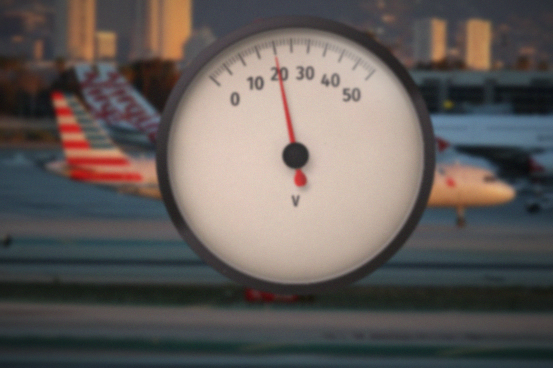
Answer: **20** V
